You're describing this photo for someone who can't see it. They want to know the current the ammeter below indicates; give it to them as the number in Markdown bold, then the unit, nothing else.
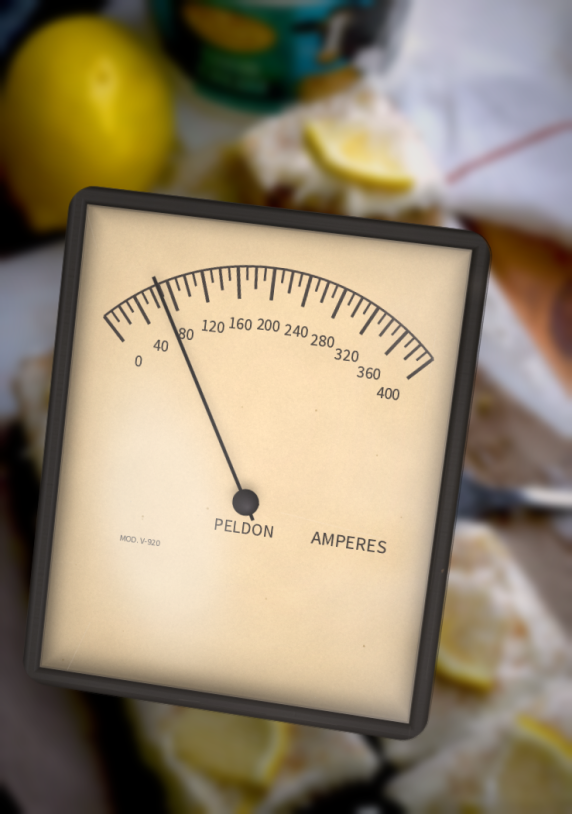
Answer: **70** A
